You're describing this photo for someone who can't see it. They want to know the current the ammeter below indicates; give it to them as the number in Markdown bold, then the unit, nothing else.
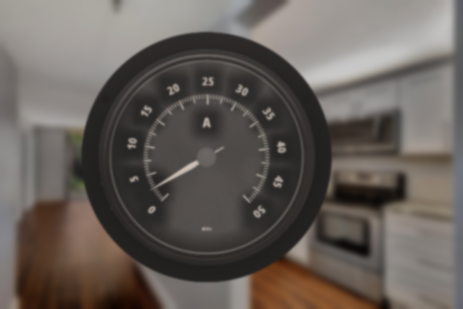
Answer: **2.5** A
